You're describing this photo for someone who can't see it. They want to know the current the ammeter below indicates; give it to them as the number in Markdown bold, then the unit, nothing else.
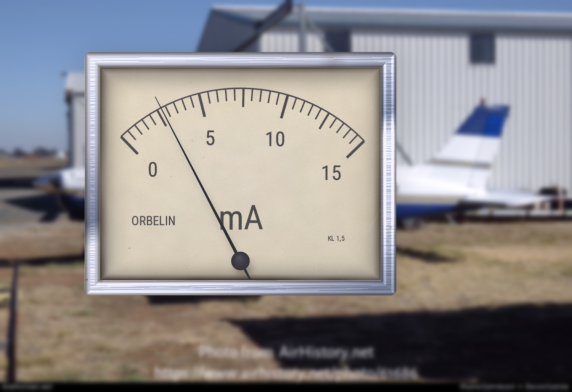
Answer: **2.75** mA
